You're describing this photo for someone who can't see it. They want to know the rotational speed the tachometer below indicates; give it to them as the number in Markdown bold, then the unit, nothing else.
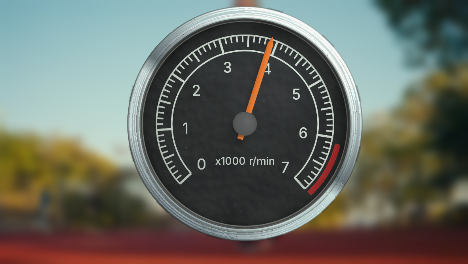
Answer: **3900** rpm
